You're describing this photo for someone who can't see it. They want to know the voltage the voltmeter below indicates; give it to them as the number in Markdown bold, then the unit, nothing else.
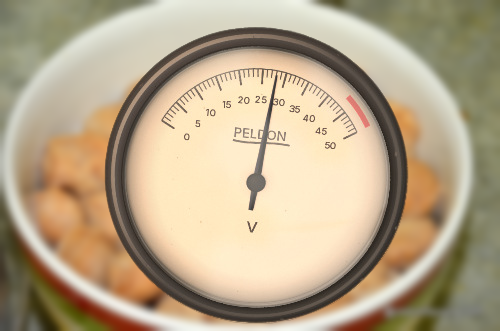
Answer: **28** V
